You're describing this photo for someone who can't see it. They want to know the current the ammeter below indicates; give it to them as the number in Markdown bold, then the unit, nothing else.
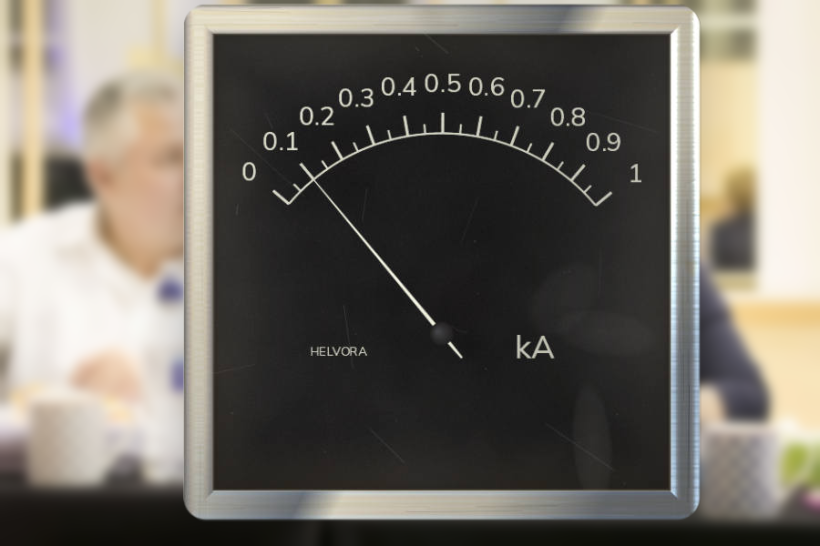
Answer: **0.1** kA
